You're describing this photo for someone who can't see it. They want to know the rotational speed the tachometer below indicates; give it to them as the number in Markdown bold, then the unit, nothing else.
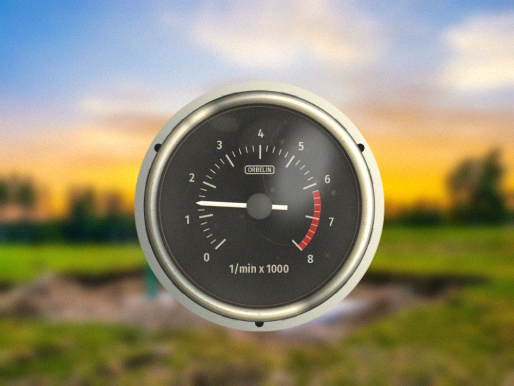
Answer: **1400** rpm
